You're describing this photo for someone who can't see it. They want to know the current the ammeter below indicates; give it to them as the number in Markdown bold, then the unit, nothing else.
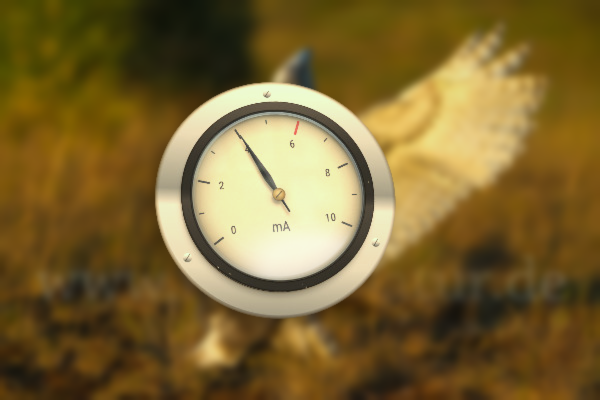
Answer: **4** mA
